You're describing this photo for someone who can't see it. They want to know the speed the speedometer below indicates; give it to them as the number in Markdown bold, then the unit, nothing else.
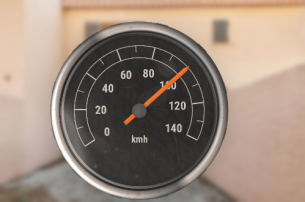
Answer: **100** km/h
